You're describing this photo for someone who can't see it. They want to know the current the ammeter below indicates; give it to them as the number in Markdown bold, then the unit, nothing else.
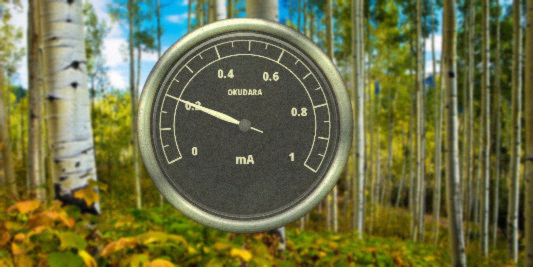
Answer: **0.2** mA
